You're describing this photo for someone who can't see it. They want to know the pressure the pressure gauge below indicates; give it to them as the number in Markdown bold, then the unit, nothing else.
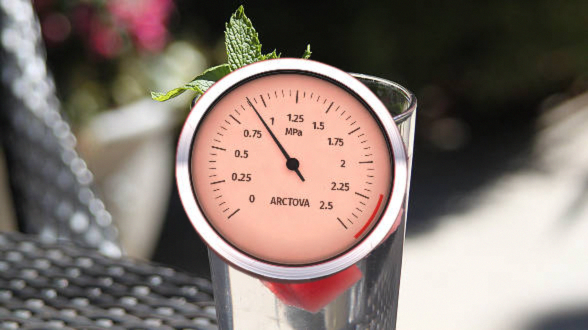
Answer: **0.9** MPa
